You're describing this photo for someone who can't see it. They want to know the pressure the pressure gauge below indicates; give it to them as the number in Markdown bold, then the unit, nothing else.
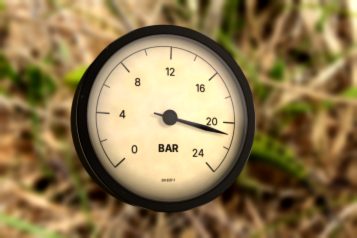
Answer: **21** bar
